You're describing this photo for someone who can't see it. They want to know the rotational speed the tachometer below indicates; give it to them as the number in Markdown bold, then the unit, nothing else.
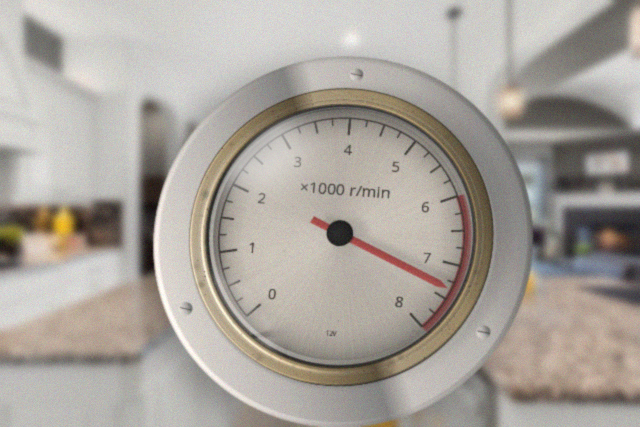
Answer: **7375** rpm
